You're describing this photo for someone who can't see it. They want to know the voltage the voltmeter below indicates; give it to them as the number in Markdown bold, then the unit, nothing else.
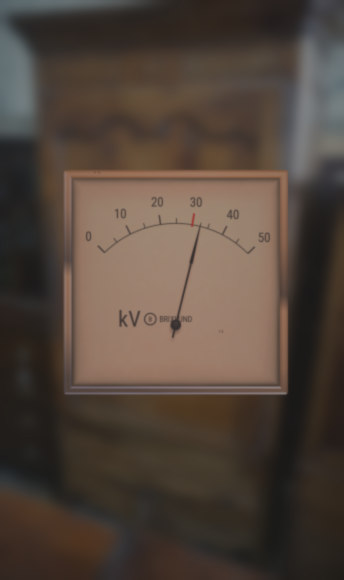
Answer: **32.5** kV
